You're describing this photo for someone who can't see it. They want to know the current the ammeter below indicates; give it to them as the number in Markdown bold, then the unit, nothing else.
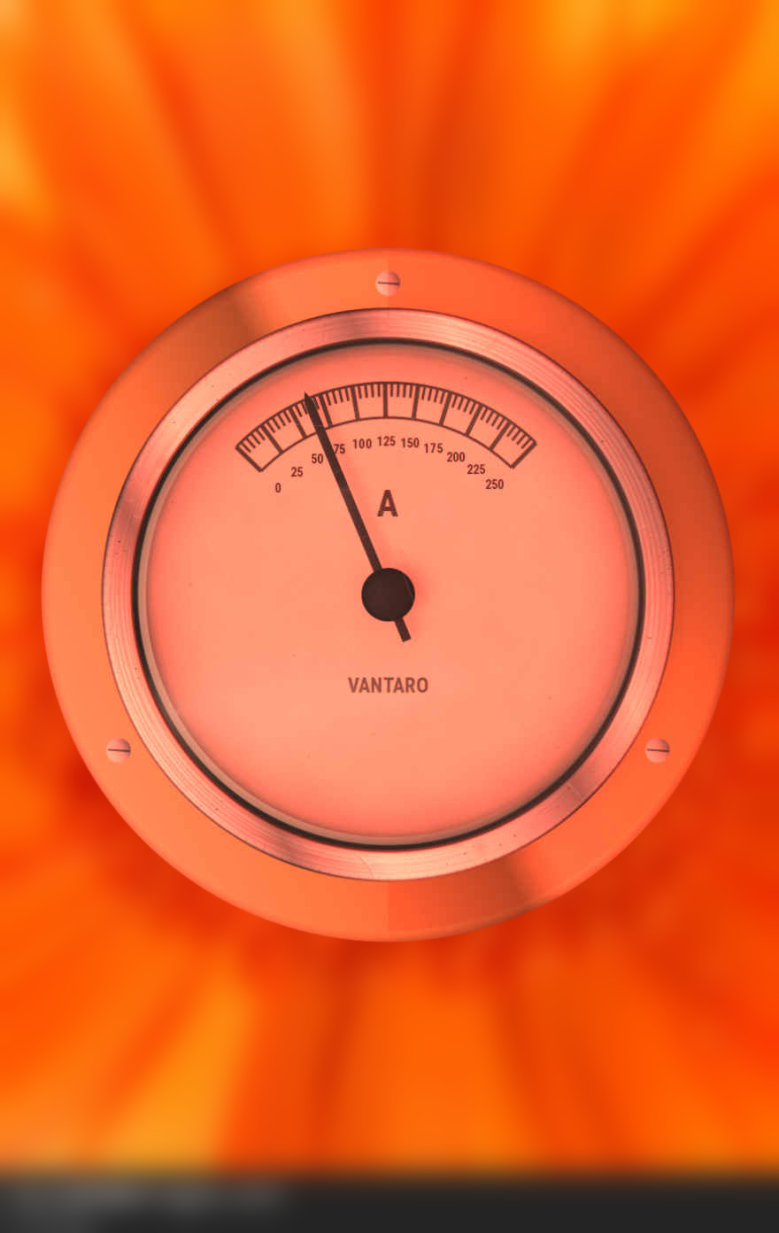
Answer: **65** A
